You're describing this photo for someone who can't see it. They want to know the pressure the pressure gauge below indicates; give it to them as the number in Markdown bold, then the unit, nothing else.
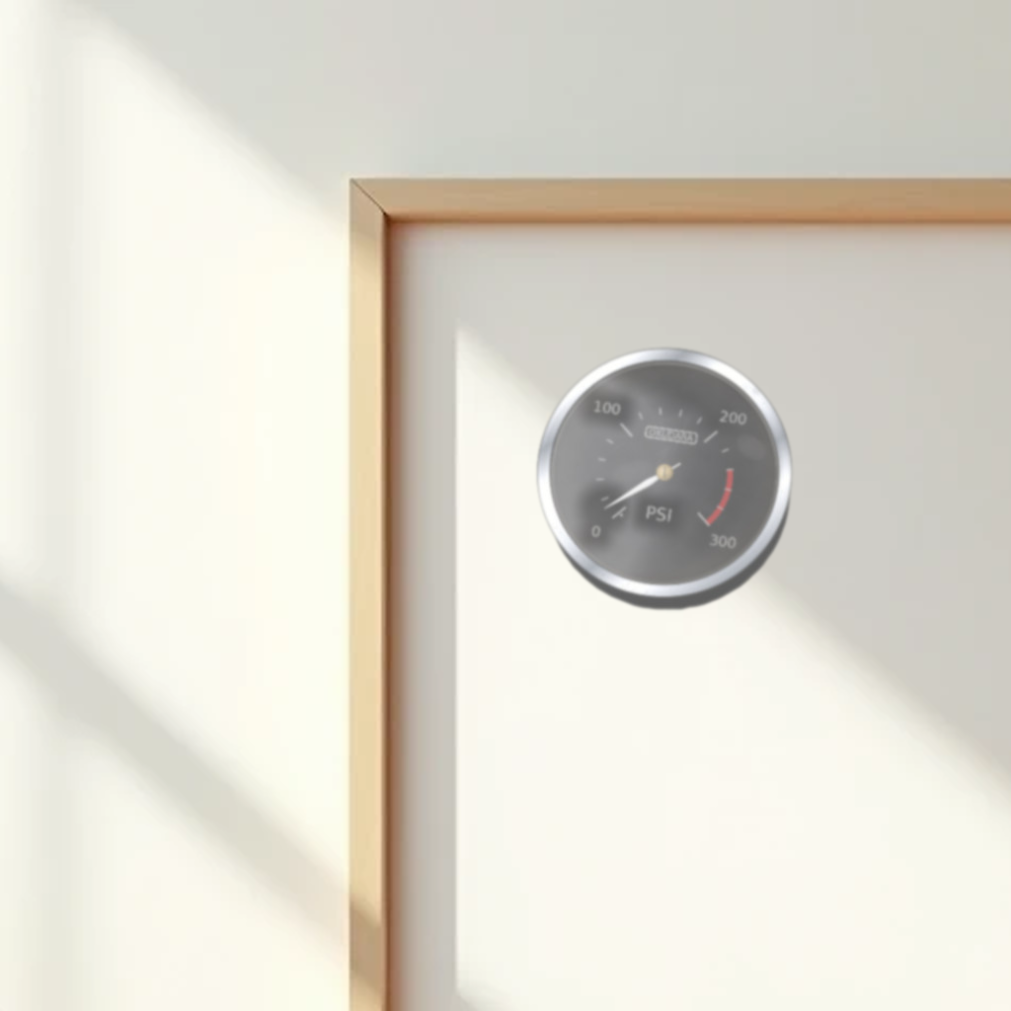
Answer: **10** psi
